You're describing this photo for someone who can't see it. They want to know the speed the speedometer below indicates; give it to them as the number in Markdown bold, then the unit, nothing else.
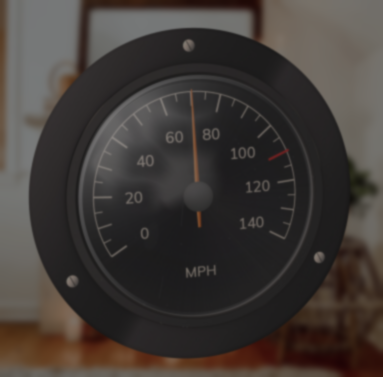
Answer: **70** mph
